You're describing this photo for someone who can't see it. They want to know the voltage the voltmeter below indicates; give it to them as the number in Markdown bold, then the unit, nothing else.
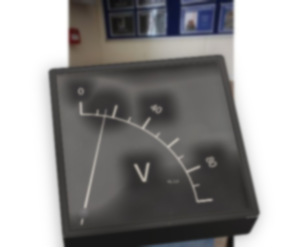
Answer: **15** V
